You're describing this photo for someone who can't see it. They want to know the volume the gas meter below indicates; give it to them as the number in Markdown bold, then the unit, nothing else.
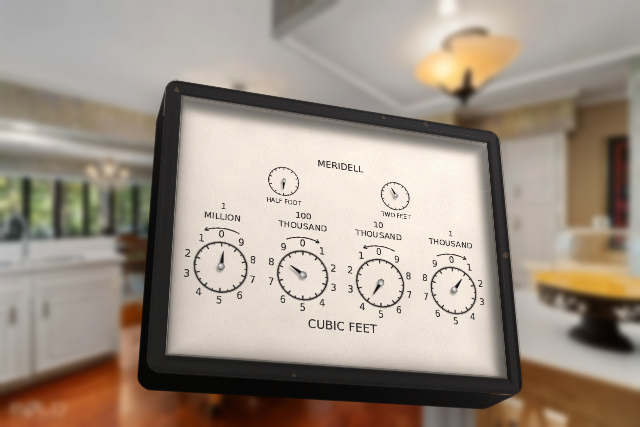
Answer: **984100** ft³
